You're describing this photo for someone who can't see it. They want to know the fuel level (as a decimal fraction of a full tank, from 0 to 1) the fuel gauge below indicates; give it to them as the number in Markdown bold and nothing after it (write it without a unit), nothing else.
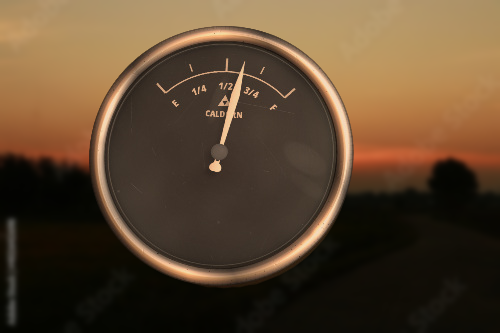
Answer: **0.625**
